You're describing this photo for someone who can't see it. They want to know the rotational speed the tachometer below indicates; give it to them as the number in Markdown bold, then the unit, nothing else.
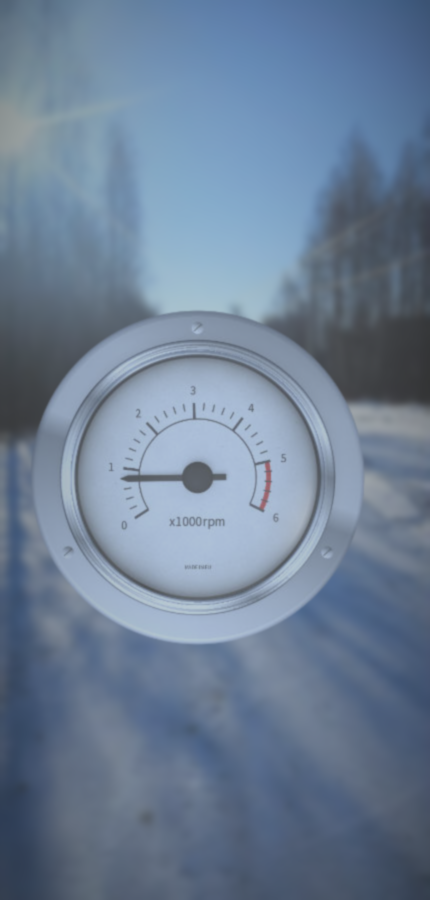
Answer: **800** rpm
